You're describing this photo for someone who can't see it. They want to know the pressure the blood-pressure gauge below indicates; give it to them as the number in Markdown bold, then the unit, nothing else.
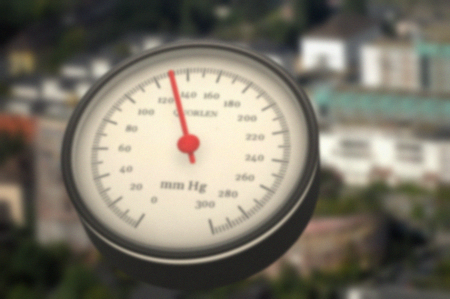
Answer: **130** mmHg
